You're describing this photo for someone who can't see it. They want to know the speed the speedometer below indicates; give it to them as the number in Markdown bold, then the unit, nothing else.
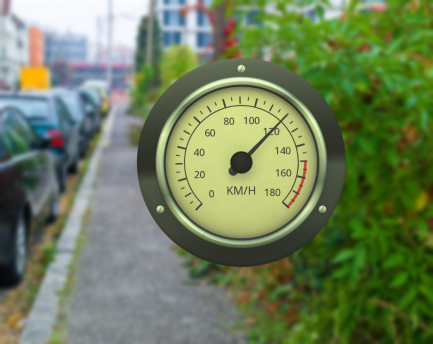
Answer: **120** km/h
